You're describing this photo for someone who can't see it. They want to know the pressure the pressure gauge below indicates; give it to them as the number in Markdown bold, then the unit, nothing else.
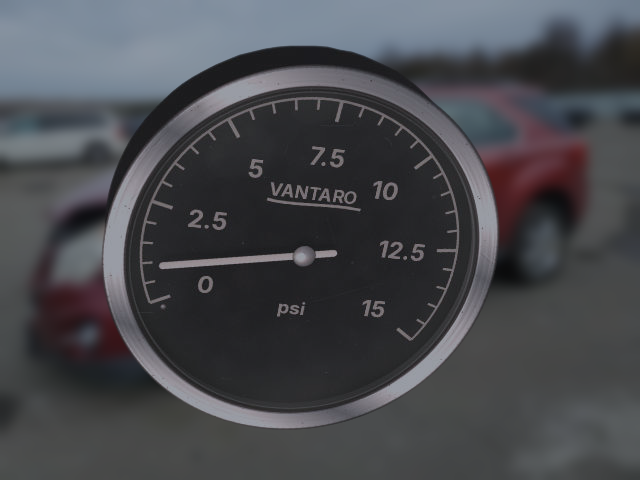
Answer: **1** psi
